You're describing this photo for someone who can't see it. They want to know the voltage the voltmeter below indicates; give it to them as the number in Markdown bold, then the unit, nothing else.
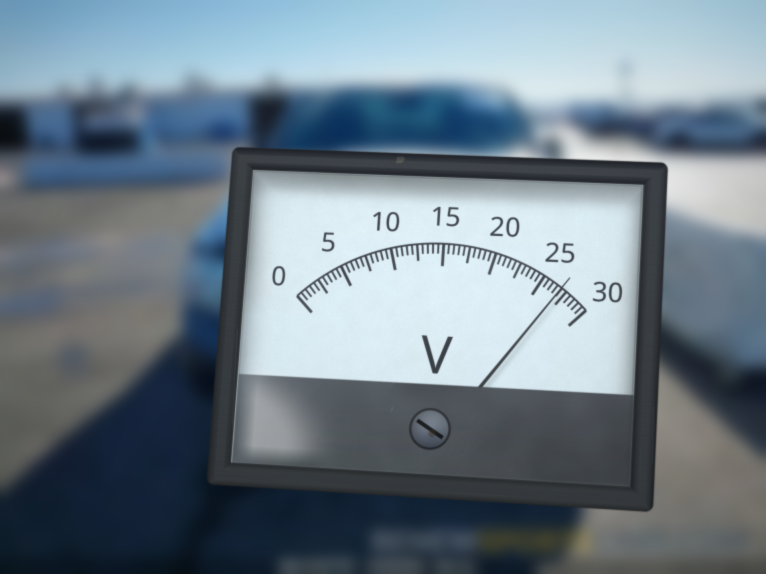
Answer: **27** V
